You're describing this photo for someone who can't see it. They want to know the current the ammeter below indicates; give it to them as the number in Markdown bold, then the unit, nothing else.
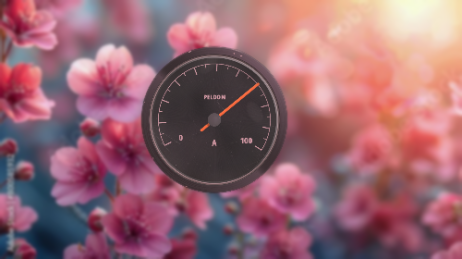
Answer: **70** A
